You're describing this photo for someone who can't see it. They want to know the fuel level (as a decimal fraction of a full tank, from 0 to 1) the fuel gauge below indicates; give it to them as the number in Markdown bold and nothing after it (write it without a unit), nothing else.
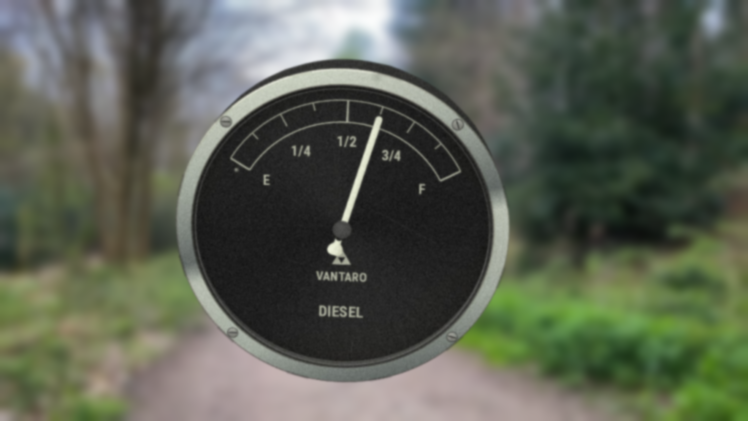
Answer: **0.625**
